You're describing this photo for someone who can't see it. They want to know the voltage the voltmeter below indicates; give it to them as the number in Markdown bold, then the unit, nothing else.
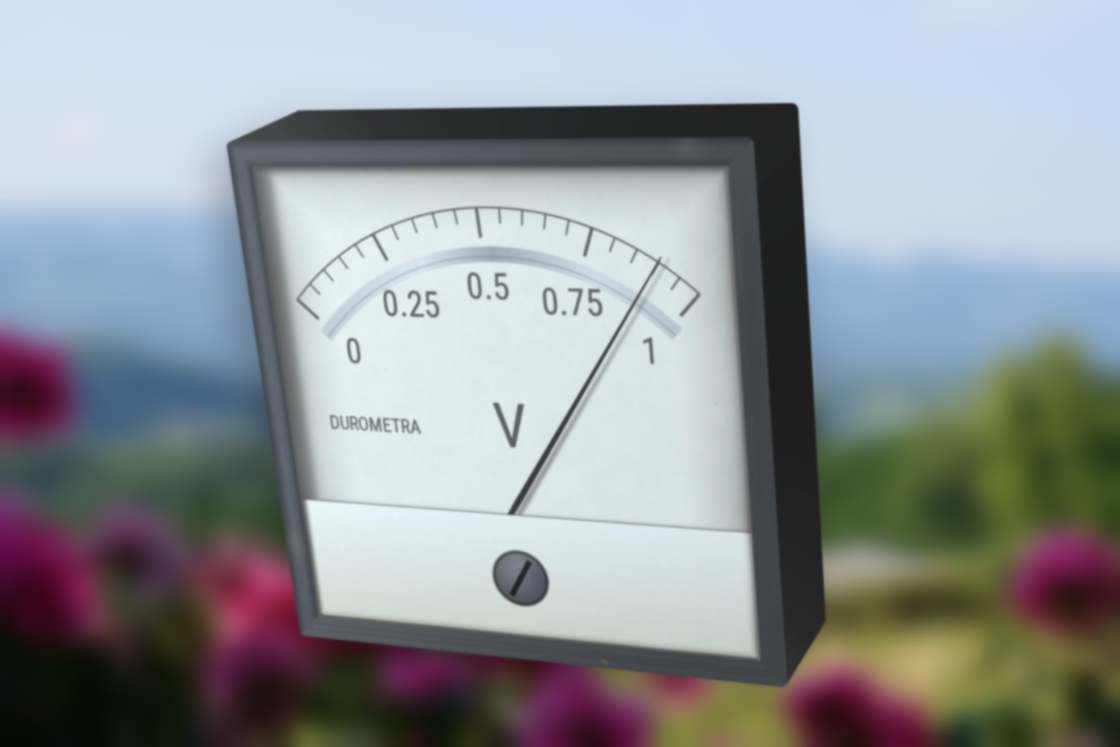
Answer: **0.9** V
